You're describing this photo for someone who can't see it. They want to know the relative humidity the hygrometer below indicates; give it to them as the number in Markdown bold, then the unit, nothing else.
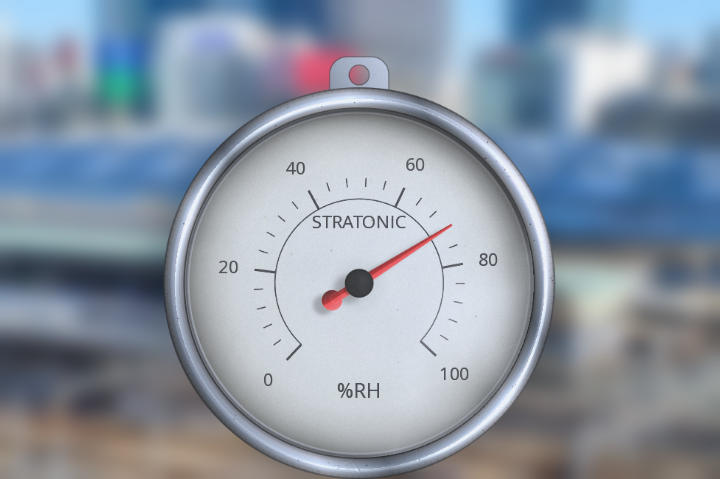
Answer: **72** %
